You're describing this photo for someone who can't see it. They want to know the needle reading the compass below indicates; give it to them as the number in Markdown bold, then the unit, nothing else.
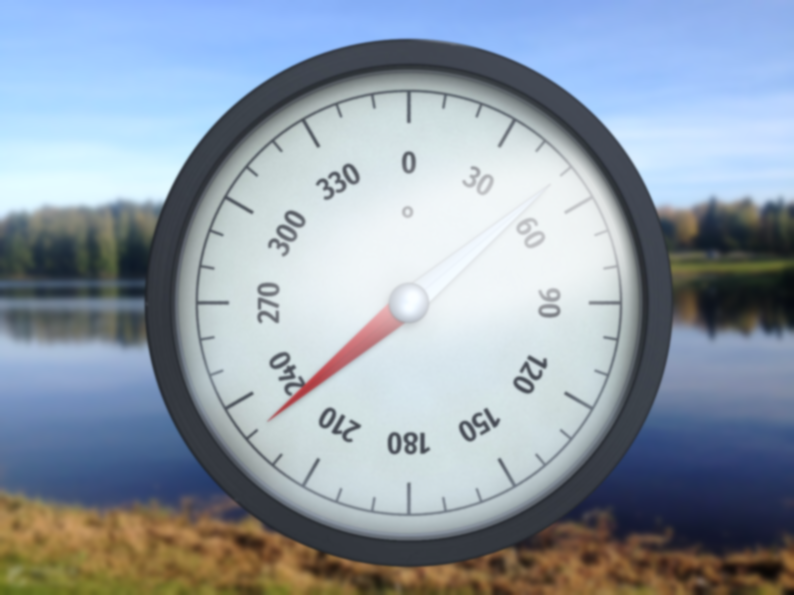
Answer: **230** °
